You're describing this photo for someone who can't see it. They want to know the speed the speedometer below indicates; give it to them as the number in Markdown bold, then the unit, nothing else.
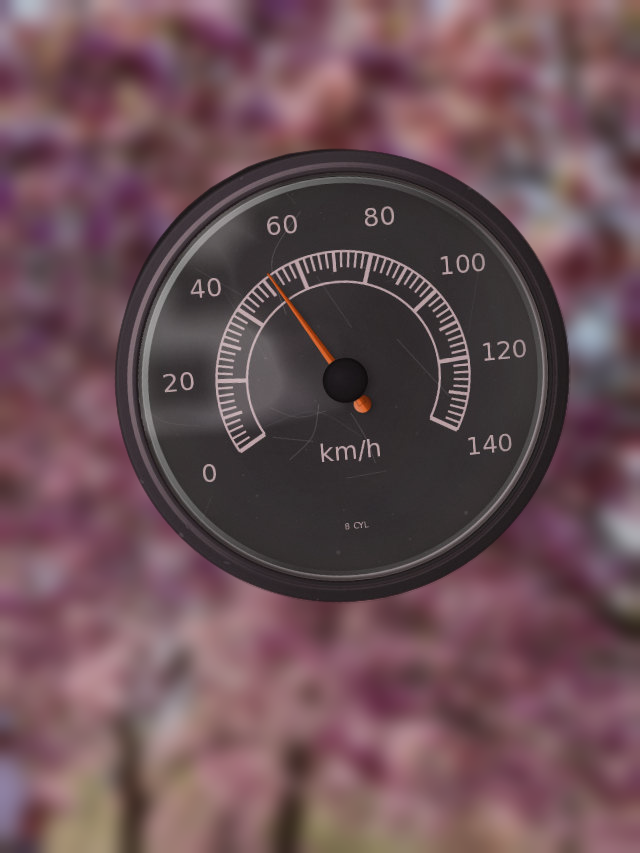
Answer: **52** km/h
